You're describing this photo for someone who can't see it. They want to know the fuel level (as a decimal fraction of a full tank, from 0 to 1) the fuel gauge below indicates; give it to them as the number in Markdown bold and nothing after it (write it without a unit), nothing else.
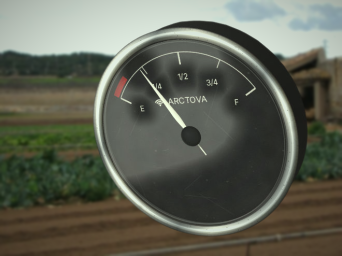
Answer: **0.25**
